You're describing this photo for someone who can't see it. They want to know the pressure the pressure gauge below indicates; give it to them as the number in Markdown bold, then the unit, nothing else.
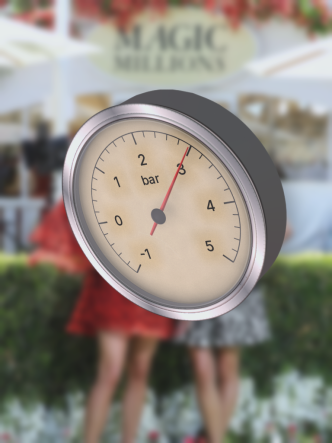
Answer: **3** bar
